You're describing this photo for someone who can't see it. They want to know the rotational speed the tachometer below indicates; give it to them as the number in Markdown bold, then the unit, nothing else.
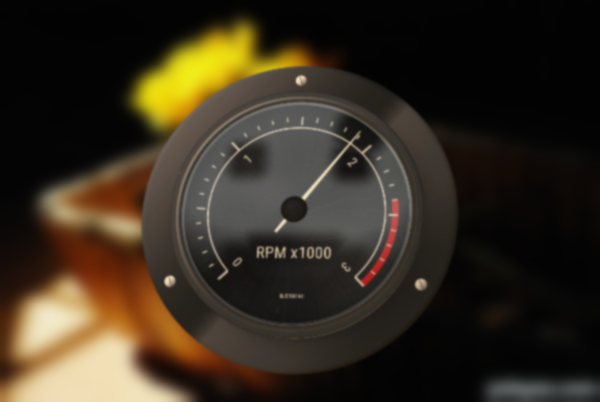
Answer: **1900** rpm
